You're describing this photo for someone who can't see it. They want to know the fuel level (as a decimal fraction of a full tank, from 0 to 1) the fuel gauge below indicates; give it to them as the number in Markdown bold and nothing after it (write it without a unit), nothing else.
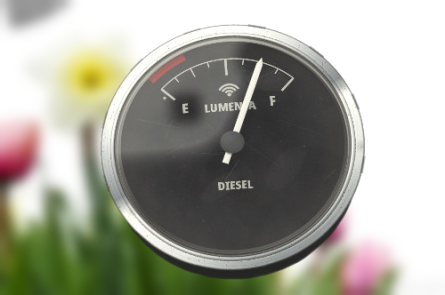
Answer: **0.75**
